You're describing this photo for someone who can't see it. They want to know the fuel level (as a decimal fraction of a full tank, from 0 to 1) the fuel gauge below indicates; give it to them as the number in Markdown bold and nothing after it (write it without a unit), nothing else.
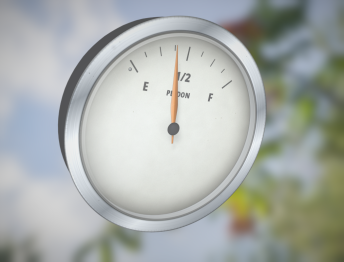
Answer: **0.375**
